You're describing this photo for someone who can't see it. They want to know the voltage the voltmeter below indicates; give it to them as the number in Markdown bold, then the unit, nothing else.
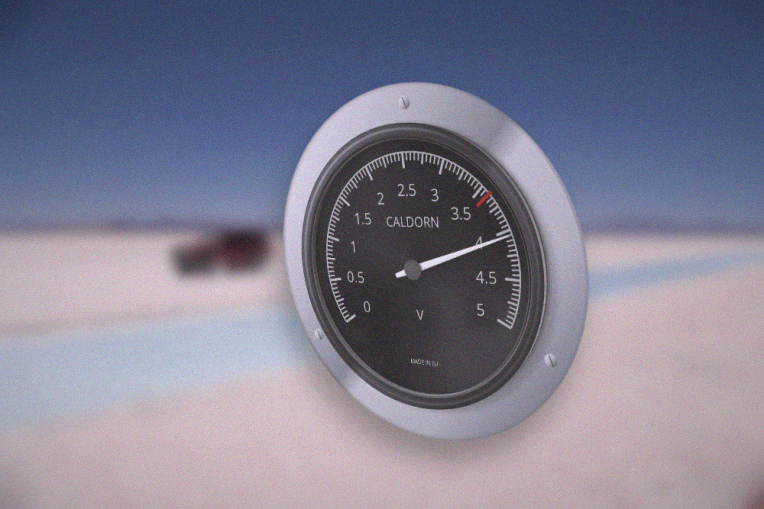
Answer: **4.05** V
